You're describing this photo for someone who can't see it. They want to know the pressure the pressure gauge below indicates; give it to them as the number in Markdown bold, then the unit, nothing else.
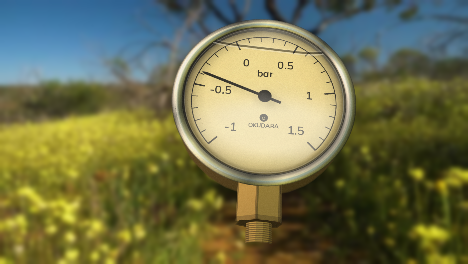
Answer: **-0.4** bar
